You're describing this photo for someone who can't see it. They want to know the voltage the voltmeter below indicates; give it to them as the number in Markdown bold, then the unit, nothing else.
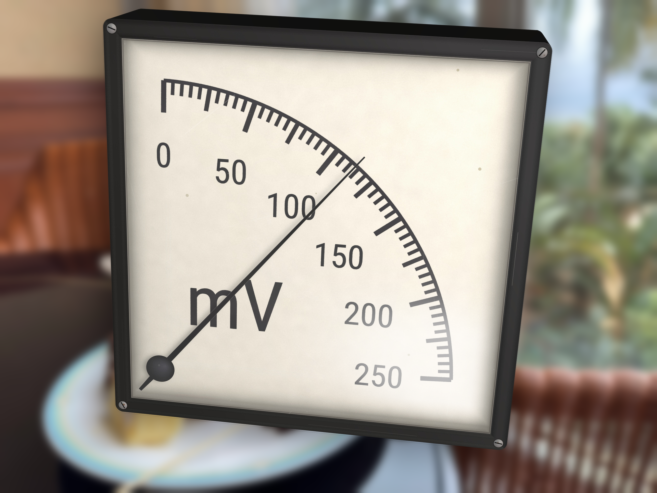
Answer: **112.5** mV
